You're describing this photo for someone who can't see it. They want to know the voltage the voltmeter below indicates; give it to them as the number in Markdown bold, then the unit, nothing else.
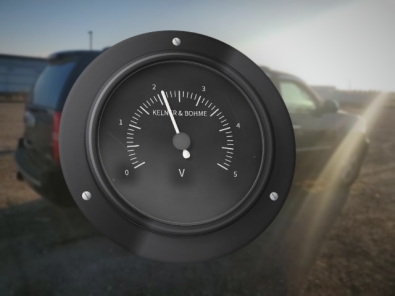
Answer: **2.1** V
